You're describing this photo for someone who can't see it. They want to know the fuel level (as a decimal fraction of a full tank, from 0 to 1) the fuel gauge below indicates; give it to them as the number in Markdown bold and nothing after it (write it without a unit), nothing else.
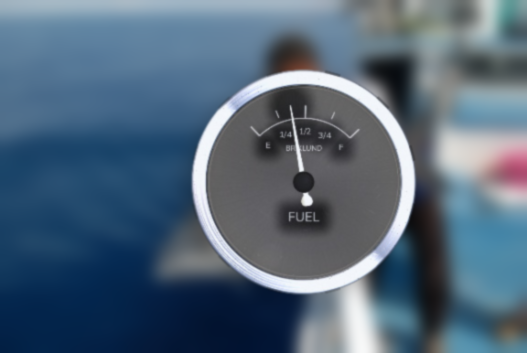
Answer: **0.375**
